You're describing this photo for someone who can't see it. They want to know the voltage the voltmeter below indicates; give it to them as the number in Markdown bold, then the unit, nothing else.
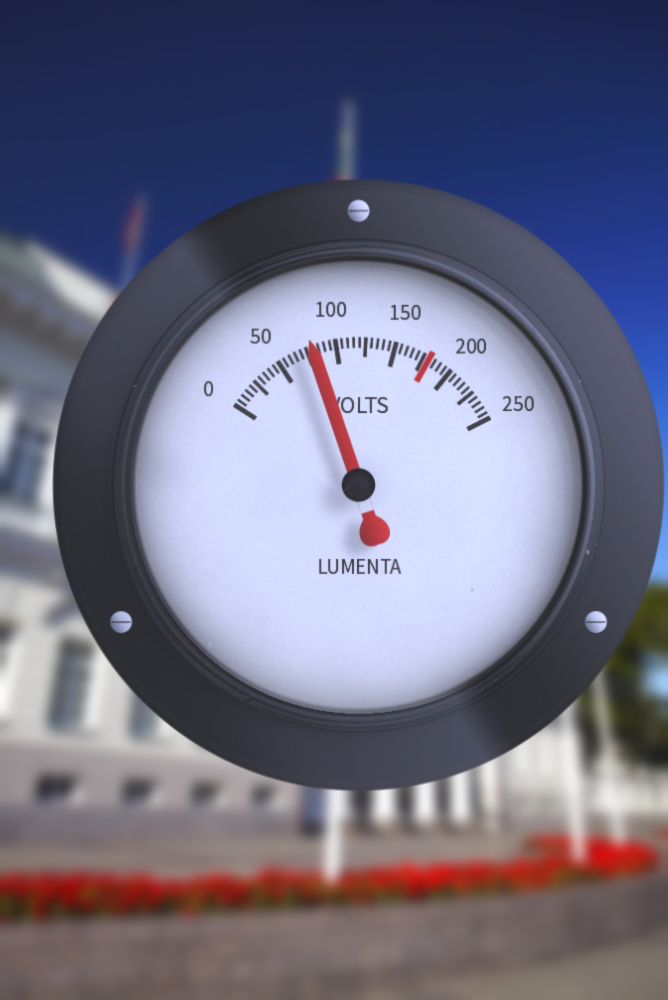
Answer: **80** V
